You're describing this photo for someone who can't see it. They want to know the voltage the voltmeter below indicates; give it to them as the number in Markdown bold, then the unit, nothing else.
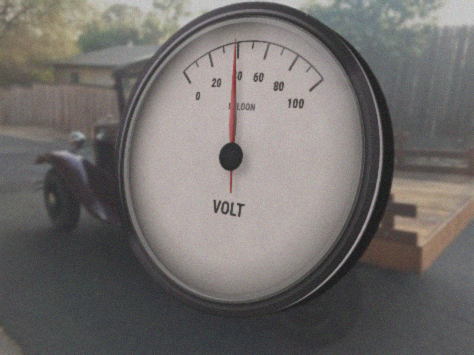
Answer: **40** V
